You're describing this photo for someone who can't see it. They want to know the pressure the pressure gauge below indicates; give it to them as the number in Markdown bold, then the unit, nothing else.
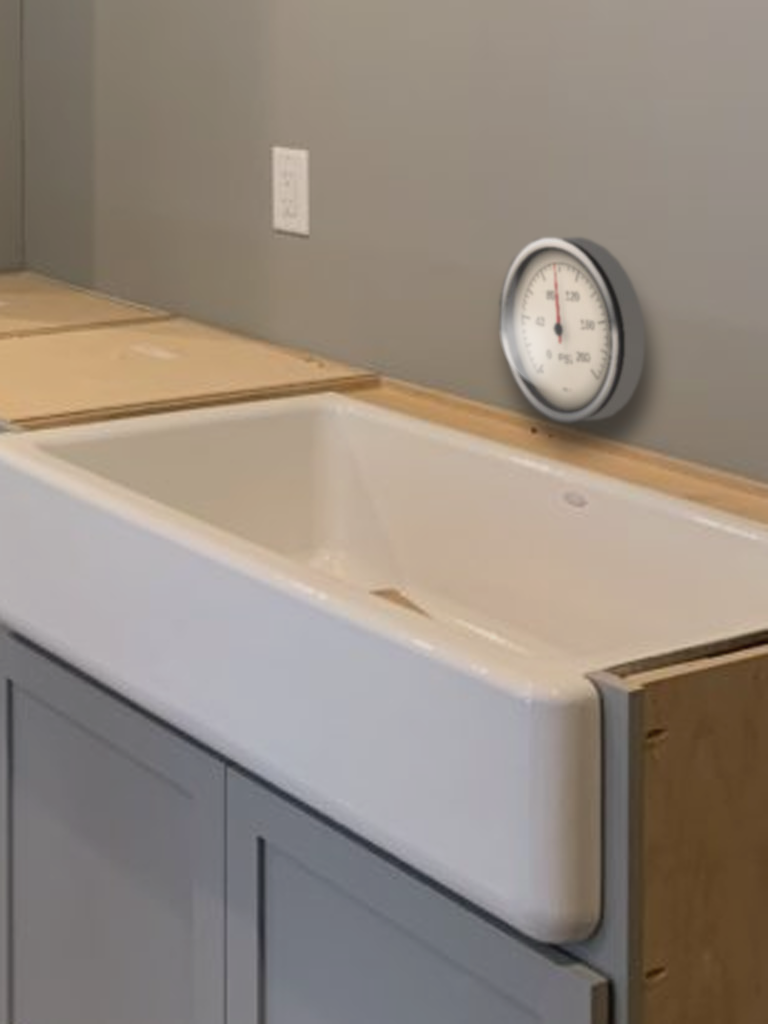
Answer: **100** psi
